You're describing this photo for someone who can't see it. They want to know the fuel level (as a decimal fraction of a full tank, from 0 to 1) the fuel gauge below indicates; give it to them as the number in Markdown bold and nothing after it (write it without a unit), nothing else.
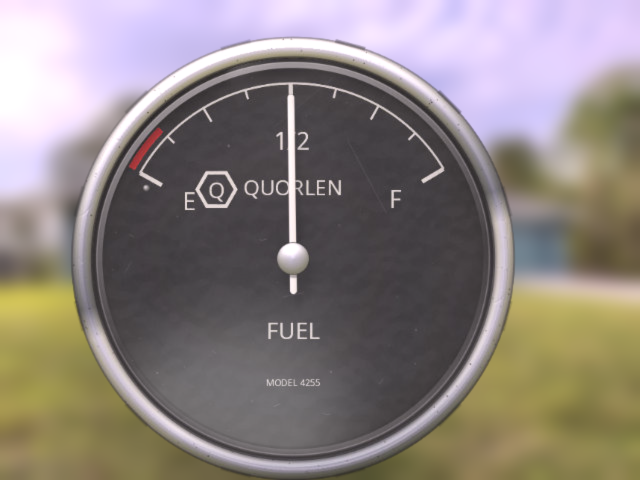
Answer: **0.5**
